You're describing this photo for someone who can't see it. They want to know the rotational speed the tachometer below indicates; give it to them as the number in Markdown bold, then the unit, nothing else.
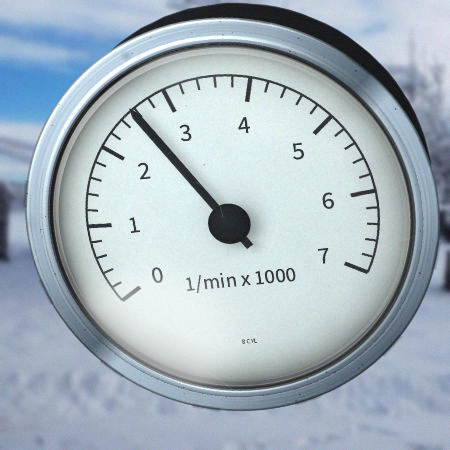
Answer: **2600** rpm
